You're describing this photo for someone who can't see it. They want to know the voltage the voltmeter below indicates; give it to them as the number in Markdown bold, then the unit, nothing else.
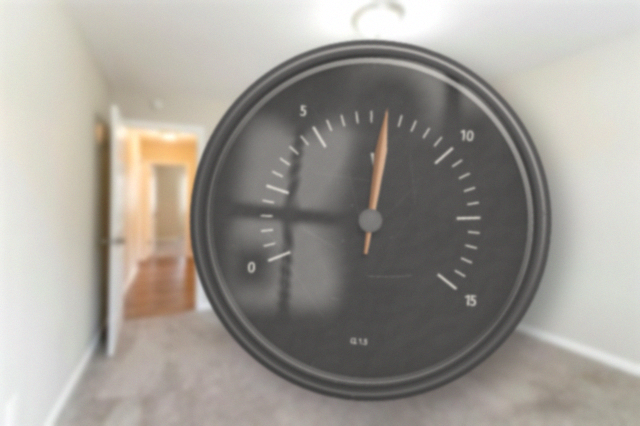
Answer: **7.5** V
